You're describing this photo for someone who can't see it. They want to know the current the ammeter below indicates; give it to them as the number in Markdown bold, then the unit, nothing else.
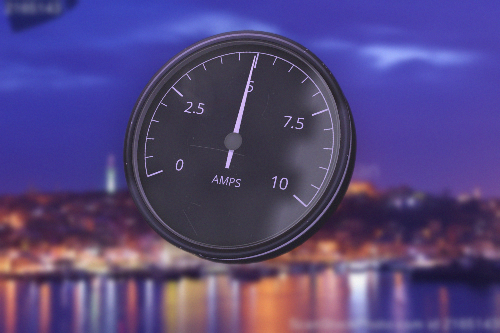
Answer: **5** A
